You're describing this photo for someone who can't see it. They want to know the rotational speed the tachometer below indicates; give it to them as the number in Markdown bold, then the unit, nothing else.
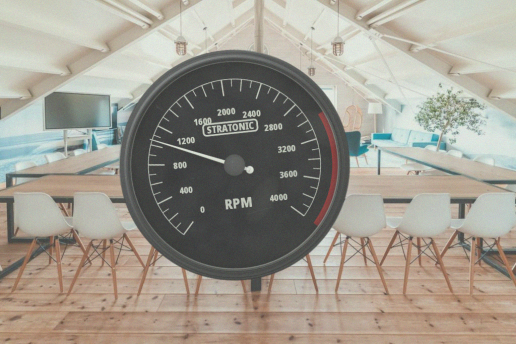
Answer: **1050** rpm
